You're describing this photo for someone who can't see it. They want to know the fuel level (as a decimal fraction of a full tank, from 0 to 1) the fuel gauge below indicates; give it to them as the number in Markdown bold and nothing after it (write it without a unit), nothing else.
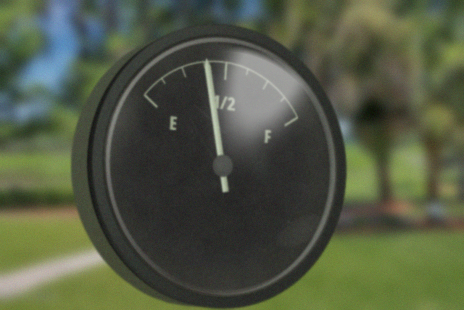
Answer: **0.375**
